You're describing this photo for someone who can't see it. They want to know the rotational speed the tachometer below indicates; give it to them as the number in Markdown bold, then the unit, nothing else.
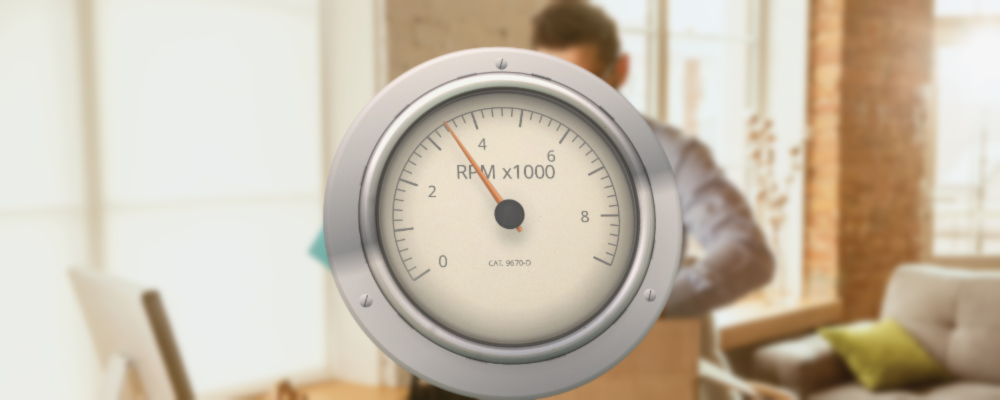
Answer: **3400** rpm
